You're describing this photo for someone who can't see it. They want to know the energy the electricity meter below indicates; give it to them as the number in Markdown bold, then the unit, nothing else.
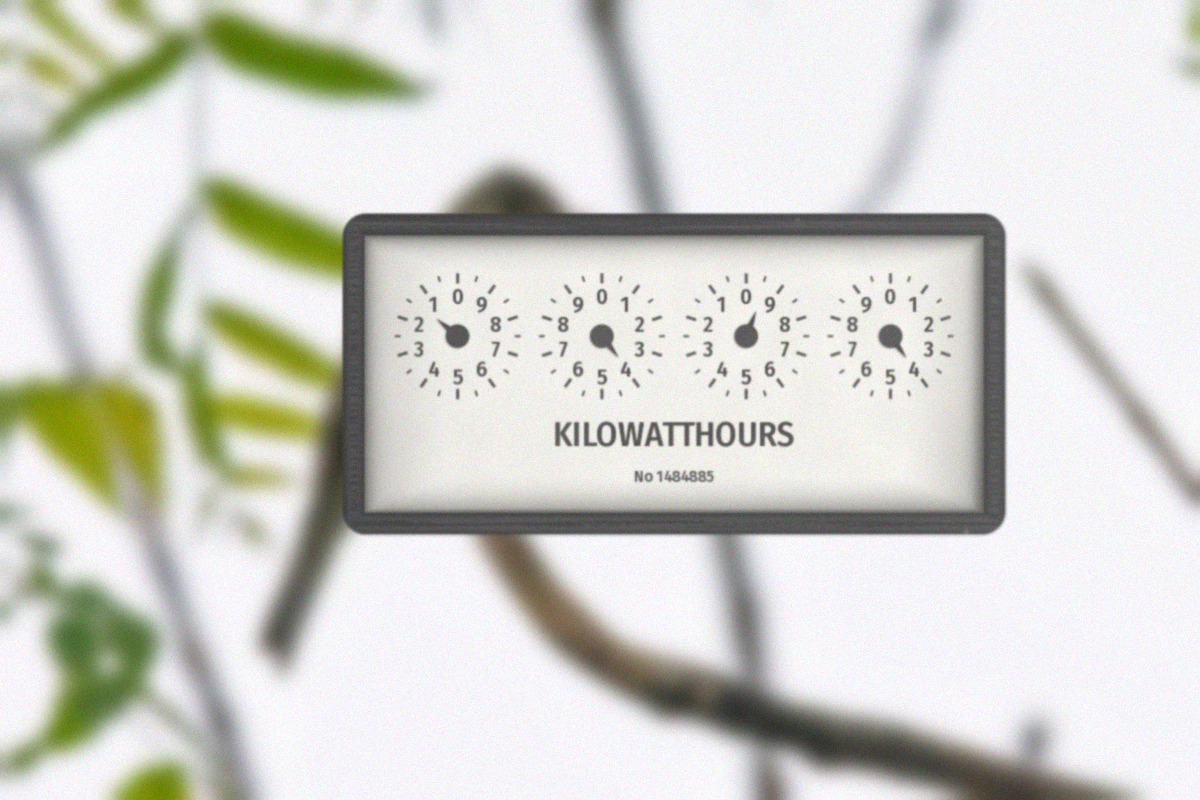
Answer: **1394** kWh
